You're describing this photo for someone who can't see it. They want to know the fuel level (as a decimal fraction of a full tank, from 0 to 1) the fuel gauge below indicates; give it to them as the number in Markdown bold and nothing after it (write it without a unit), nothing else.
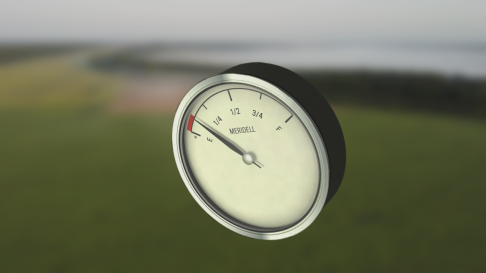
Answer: **0.125**
